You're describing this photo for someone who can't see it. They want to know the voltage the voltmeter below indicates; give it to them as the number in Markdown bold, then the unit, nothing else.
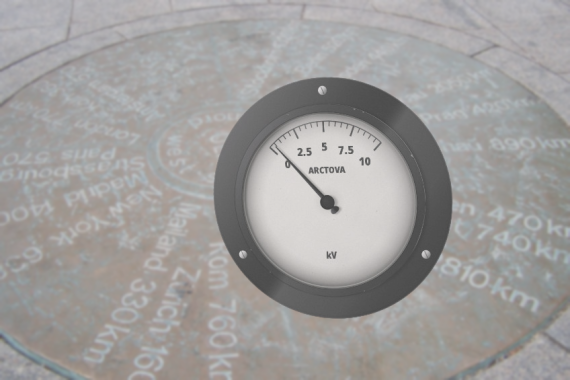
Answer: **0.5** kV
